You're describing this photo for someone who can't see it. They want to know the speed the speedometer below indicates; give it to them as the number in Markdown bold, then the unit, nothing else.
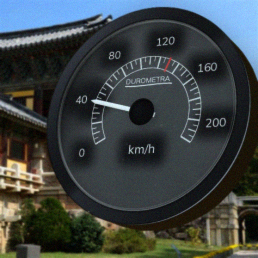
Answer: **40** km/h
